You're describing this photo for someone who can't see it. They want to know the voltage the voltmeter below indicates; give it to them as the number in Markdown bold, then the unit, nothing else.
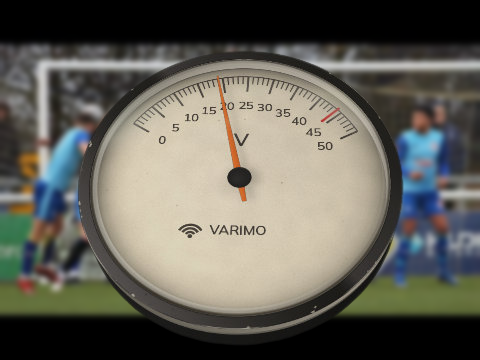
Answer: **19** V
